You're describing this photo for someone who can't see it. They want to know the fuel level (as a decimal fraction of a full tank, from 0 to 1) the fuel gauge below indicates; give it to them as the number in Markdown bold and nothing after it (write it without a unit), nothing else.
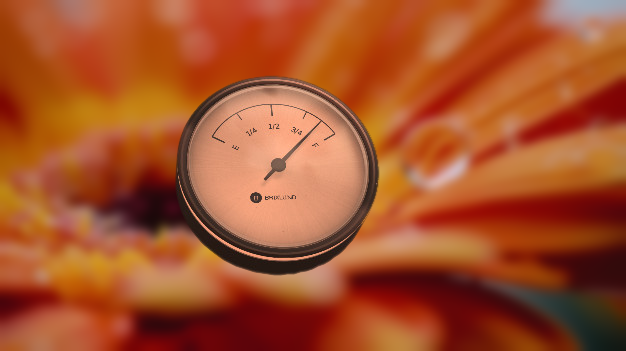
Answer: **0.875**
